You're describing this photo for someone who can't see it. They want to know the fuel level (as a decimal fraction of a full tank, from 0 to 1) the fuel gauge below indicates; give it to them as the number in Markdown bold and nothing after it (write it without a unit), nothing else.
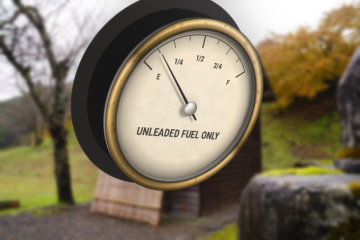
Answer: **0.125**
